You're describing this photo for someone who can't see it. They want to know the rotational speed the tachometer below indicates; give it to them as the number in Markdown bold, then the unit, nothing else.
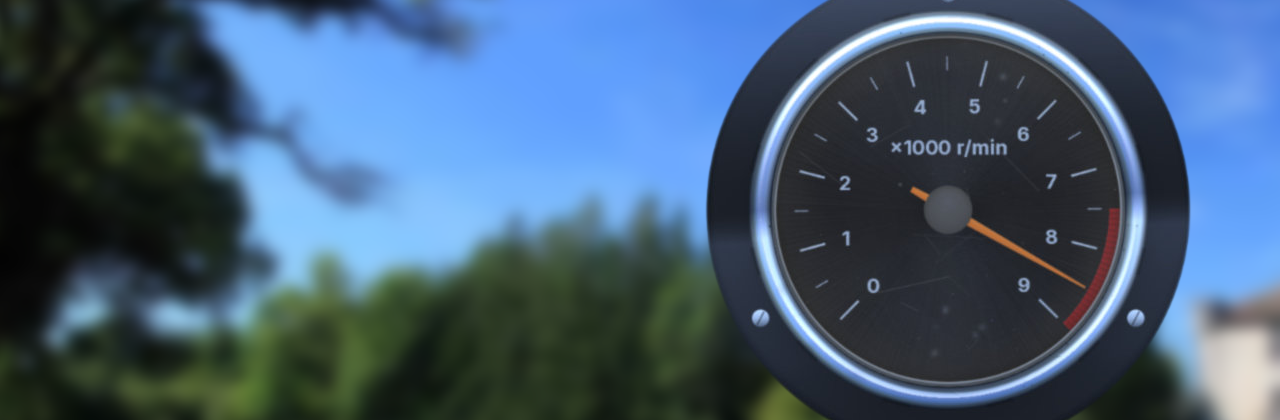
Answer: **8500** rpm
